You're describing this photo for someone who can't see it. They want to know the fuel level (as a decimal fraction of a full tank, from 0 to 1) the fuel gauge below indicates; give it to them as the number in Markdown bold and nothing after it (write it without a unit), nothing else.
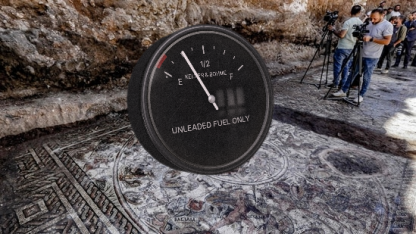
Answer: **0.25**
